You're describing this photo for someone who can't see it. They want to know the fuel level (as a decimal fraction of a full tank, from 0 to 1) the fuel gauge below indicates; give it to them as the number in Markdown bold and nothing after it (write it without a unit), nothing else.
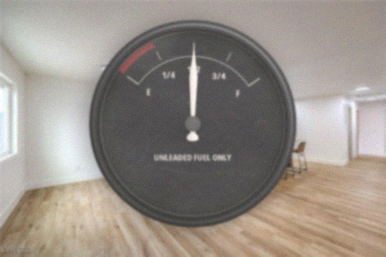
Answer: **0.5**
